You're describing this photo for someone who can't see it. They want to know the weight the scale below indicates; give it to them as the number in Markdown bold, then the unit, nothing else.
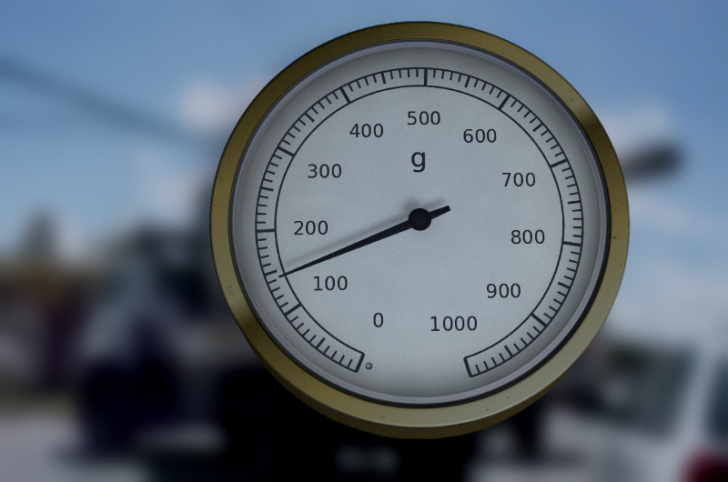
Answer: **140** g
